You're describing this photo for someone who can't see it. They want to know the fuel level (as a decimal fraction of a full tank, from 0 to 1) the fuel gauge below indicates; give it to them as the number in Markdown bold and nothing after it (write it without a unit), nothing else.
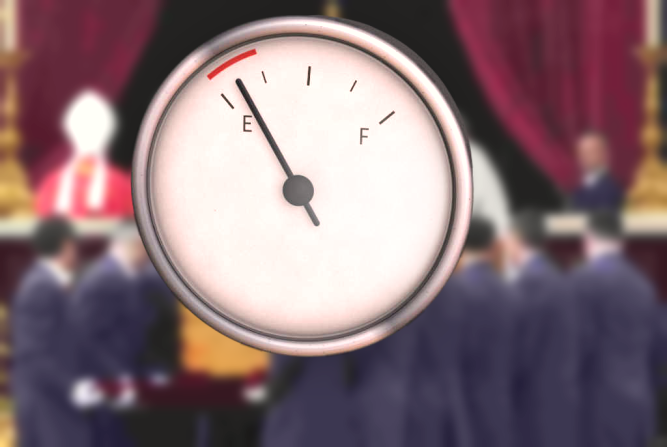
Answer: **0.125**
